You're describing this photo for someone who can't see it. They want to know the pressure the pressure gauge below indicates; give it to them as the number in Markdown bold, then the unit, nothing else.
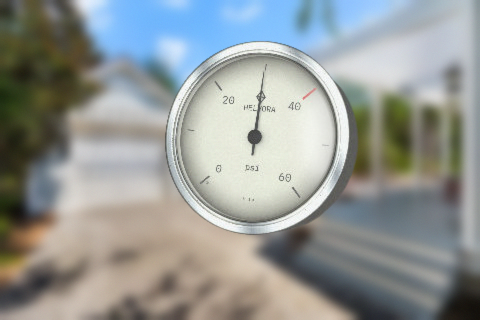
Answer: **30** psi
